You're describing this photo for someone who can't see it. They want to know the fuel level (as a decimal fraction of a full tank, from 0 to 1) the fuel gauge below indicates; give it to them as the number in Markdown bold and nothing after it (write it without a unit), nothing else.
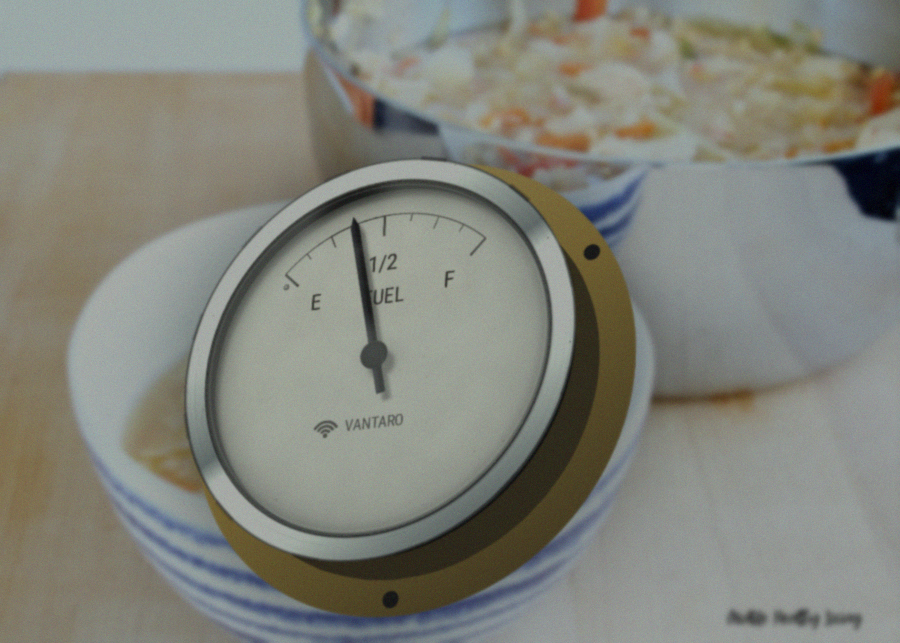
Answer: **0.375**
